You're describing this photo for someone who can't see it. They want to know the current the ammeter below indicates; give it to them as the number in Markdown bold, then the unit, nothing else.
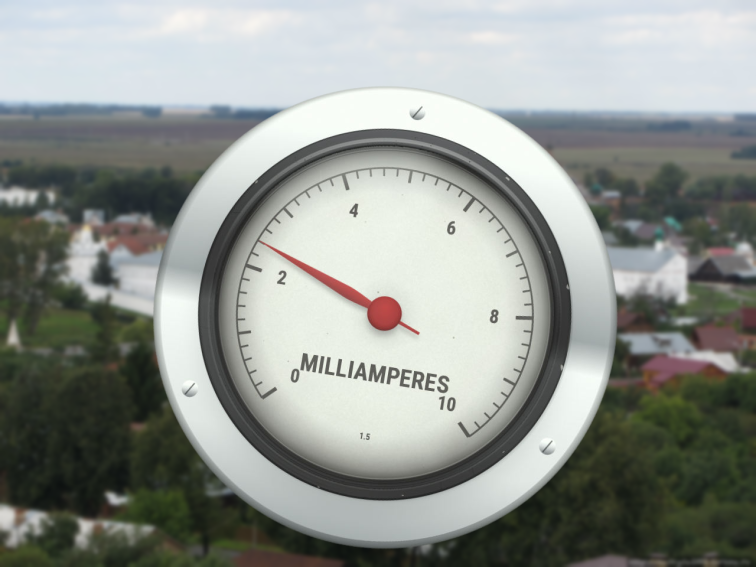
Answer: **2.4** mA
